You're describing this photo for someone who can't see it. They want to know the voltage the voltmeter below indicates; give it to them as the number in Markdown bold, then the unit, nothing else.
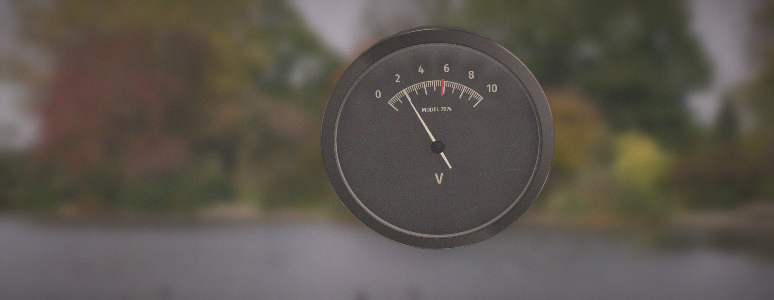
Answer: **2** V
